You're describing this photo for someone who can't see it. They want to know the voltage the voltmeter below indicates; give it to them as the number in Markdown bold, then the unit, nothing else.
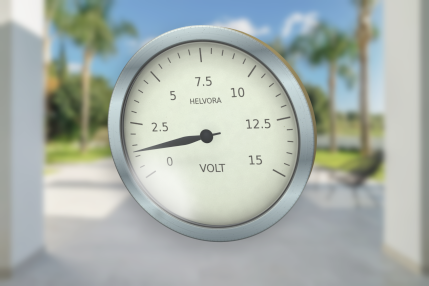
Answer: **1.25** V
